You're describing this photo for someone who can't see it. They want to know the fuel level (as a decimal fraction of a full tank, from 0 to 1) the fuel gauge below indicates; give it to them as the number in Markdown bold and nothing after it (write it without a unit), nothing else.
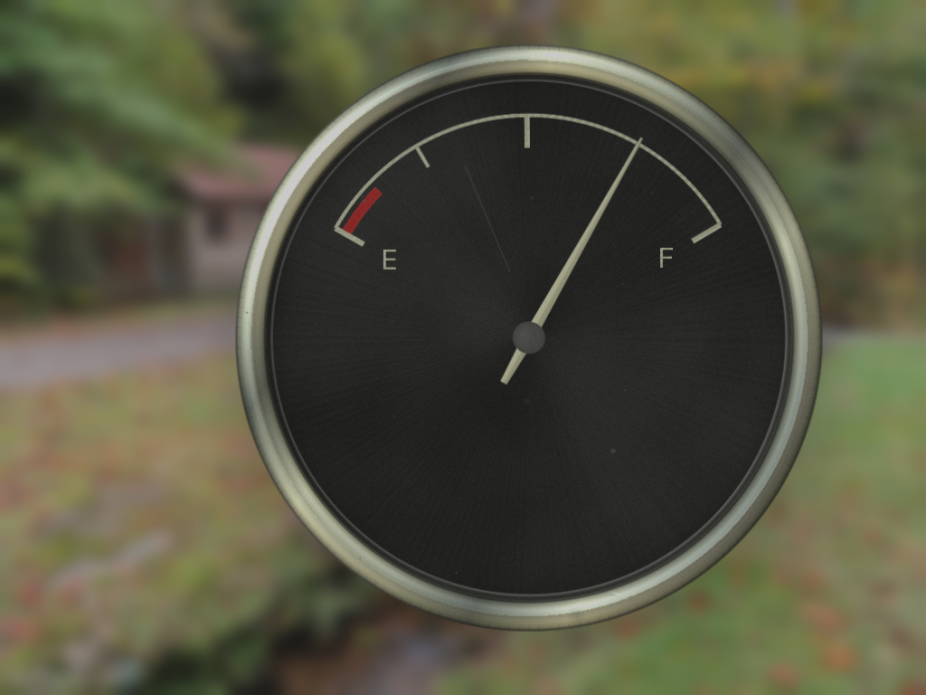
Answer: **0.75**
